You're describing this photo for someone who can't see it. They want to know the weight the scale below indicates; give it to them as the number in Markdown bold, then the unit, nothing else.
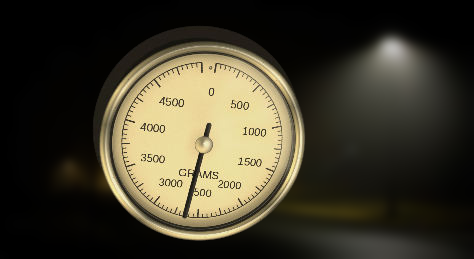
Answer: **2650** g
